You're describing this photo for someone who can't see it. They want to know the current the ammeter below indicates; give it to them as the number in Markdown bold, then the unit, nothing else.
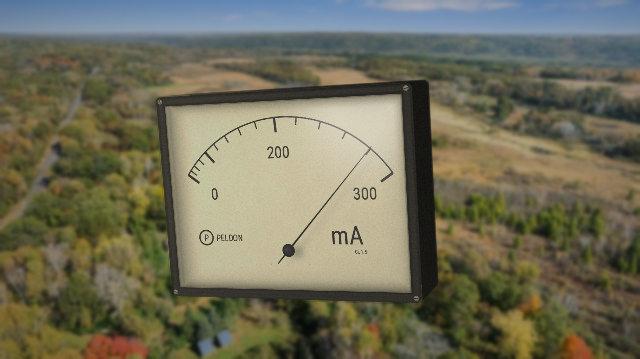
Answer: **280** mA
